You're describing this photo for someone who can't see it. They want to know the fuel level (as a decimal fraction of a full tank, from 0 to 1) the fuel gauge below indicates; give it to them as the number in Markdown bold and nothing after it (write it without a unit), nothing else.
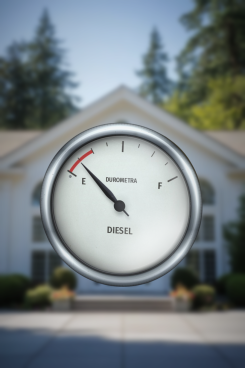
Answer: **0.125**
